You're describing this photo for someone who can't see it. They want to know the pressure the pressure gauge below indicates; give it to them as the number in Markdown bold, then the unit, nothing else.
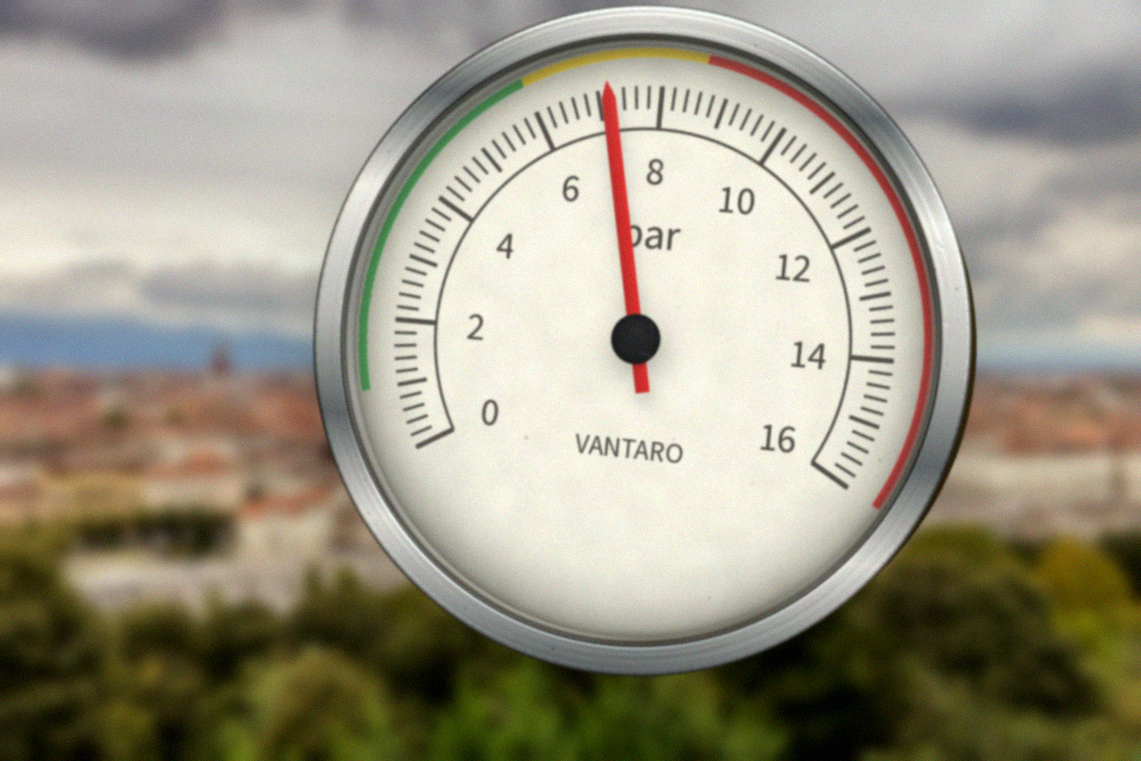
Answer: **7.2** bar
